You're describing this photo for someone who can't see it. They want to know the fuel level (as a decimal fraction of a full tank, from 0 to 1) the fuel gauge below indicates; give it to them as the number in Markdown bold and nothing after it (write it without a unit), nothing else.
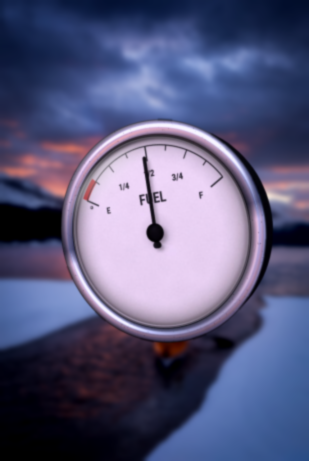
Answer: **0.5**
